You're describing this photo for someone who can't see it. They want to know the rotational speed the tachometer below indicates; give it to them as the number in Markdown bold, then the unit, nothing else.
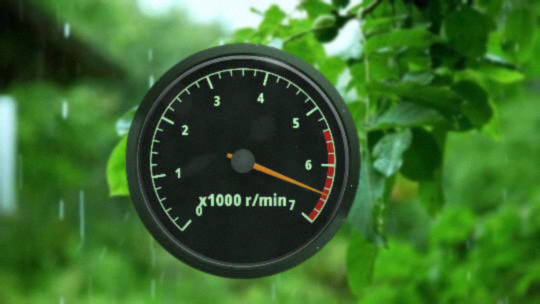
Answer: **6500** rpm
